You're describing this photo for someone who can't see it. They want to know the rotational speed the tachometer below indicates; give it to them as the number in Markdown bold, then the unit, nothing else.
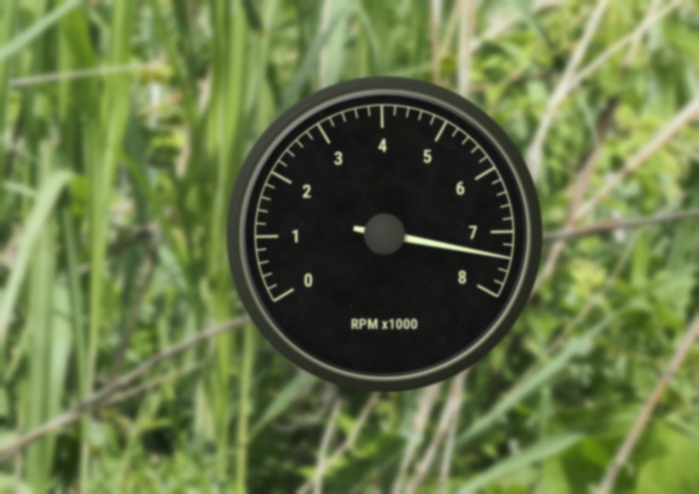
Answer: **7400** rpm
